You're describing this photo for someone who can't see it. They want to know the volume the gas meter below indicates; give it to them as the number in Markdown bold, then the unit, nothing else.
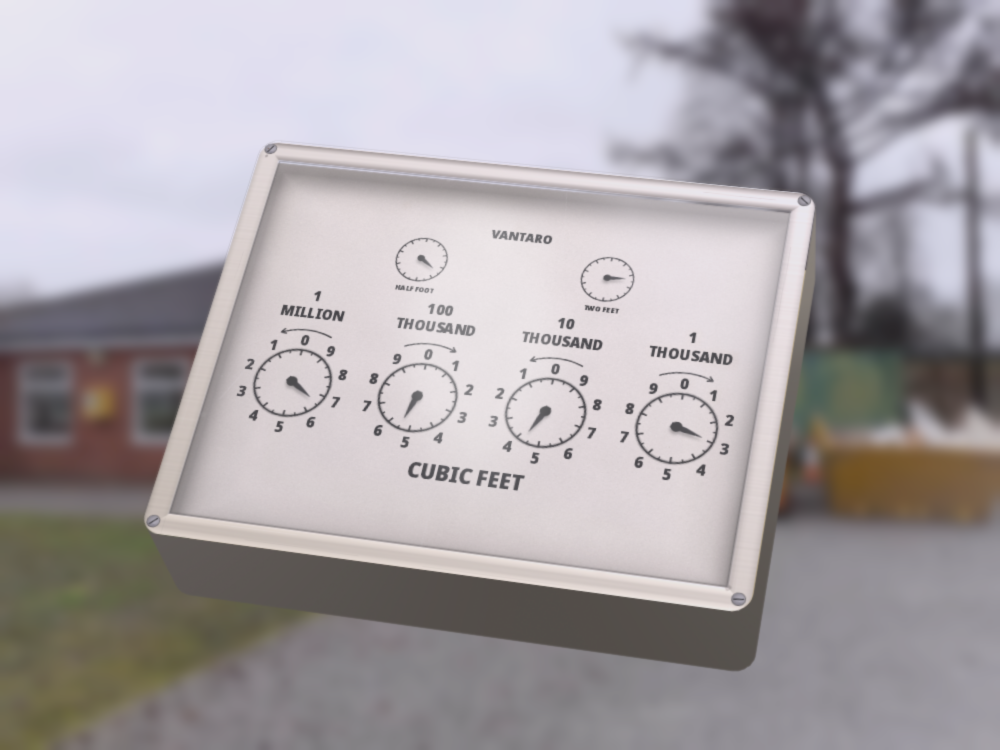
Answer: **654300** ft³
